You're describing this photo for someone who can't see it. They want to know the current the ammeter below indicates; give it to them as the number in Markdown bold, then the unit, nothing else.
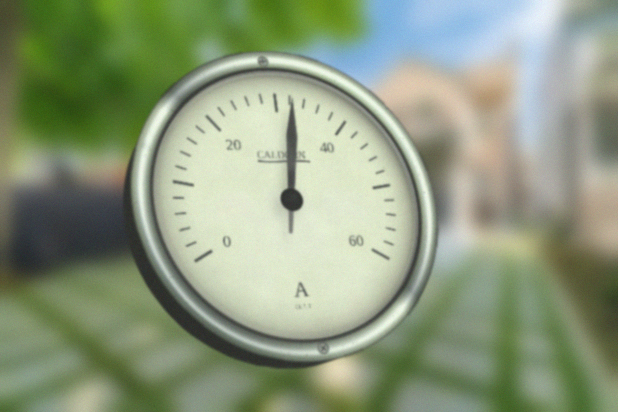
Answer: **32** A
